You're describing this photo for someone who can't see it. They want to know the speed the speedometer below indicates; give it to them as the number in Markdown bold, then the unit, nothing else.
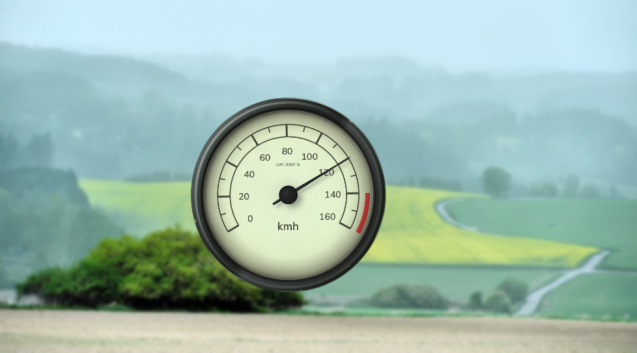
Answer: **120** km/h
